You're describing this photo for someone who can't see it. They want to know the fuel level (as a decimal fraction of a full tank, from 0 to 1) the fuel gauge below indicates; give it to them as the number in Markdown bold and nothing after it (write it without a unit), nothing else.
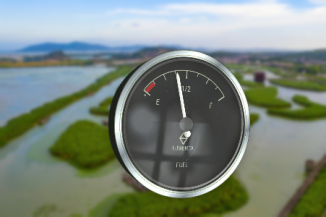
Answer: **0.375**
